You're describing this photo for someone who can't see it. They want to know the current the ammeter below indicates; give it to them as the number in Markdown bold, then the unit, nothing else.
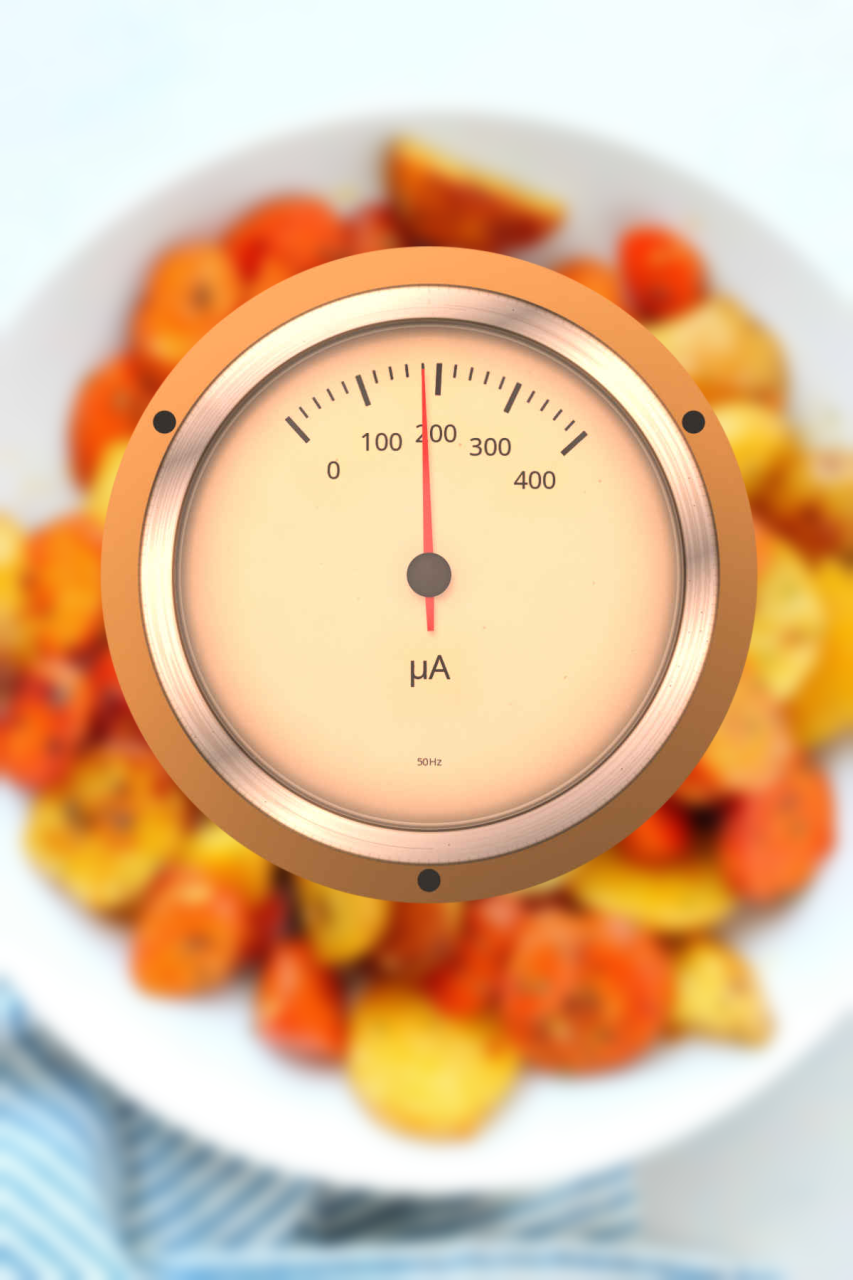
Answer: **180** µA
